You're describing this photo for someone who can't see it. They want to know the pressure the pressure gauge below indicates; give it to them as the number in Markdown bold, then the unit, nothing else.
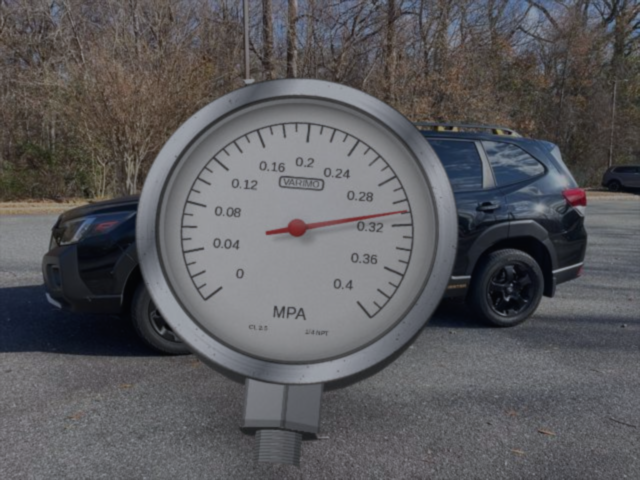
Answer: **0.31** MPa
